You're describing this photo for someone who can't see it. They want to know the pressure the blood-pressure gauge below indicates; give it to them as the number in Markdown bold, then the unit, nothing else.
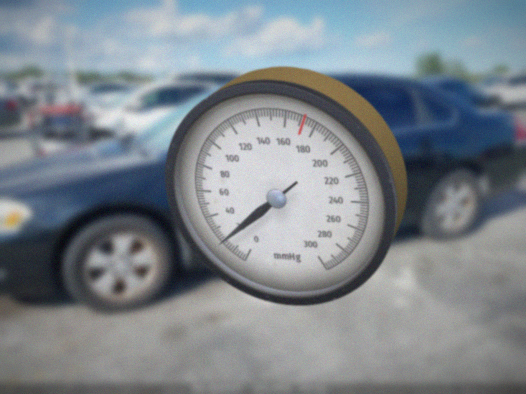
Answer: **20** mmHg
